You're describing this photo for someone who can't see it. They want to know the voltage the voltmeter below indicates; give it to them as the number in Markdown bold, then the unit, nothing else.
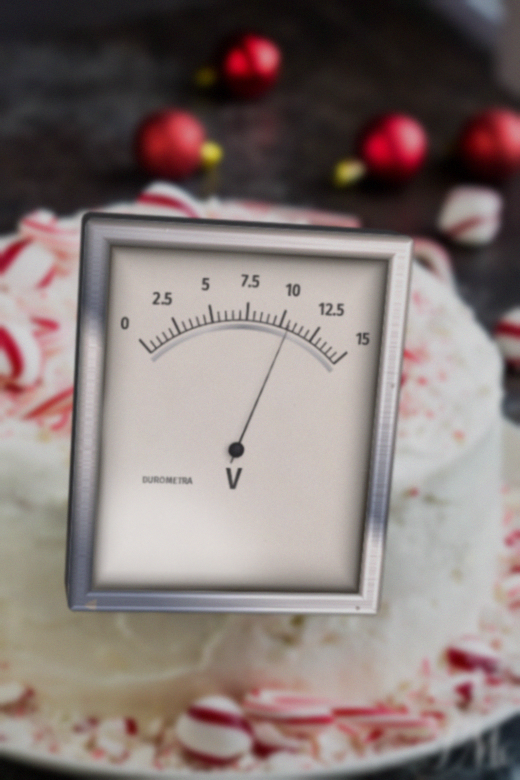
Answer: **10.5** V
